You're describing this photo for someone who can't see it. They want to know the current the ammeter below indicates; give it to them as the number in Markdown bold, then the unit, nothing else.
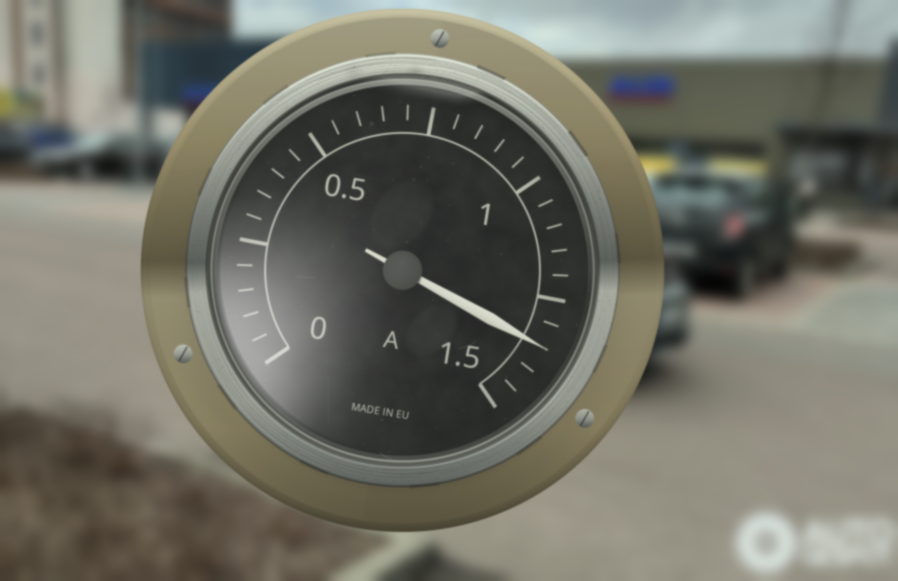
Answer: **1.35** A
